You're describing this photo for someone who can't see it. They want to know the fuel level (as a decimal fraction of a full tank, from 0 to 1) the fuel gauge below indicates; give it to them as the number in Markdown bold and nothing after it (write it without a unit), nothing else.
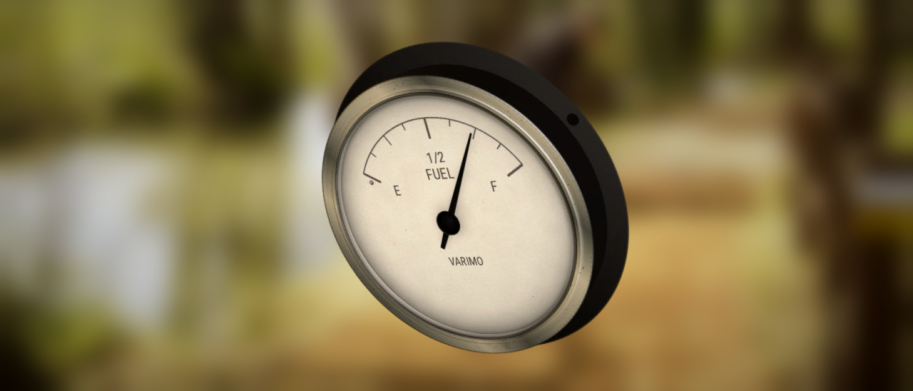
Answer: **0.75**
